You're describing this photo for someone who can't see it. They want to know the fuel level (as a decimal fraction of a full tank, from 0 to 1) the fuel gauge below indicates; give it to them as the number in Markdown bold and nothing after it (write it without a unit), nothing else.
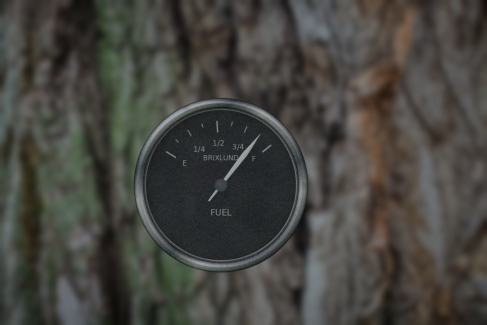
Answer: **0.875**
